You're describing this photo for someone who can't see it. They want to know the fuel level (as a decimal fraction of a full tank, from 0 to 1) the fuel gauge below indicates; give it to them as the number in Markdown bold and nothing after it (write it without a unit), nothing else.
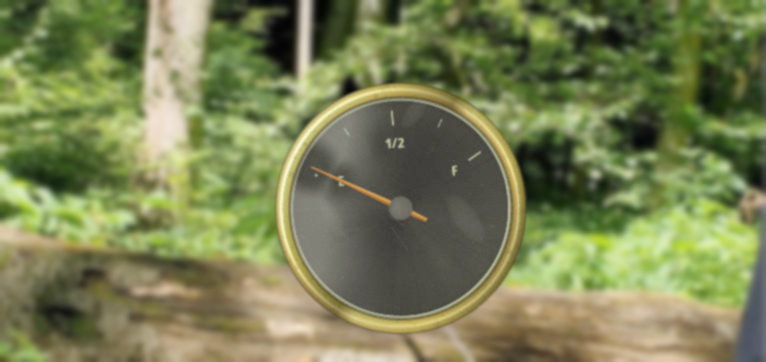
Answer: **0**
